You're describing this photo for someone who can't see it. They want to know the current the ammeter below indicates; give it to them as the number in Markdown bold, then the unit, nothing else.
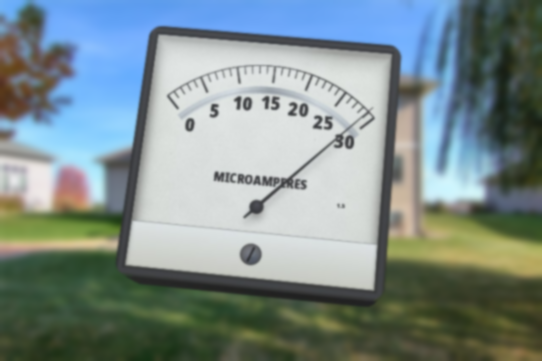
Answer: **29** µA
